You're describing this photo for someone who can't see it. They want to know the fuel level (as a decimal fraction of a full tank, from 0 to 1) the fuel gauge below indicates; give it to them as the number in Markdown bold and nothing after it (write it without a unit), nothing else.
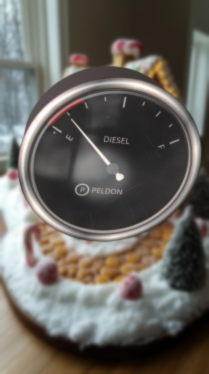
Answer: **0.125**
